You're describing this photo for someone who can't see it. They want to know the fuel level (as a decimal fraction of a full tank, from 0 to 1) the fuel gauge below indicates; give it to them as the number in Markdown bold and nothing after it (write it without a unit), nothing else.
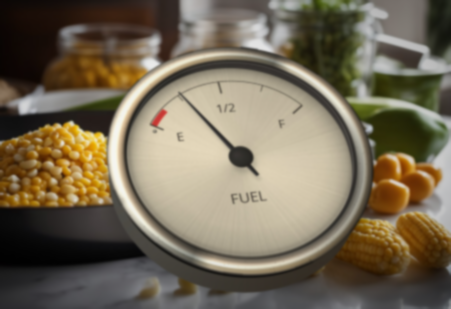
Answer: **0.25**
